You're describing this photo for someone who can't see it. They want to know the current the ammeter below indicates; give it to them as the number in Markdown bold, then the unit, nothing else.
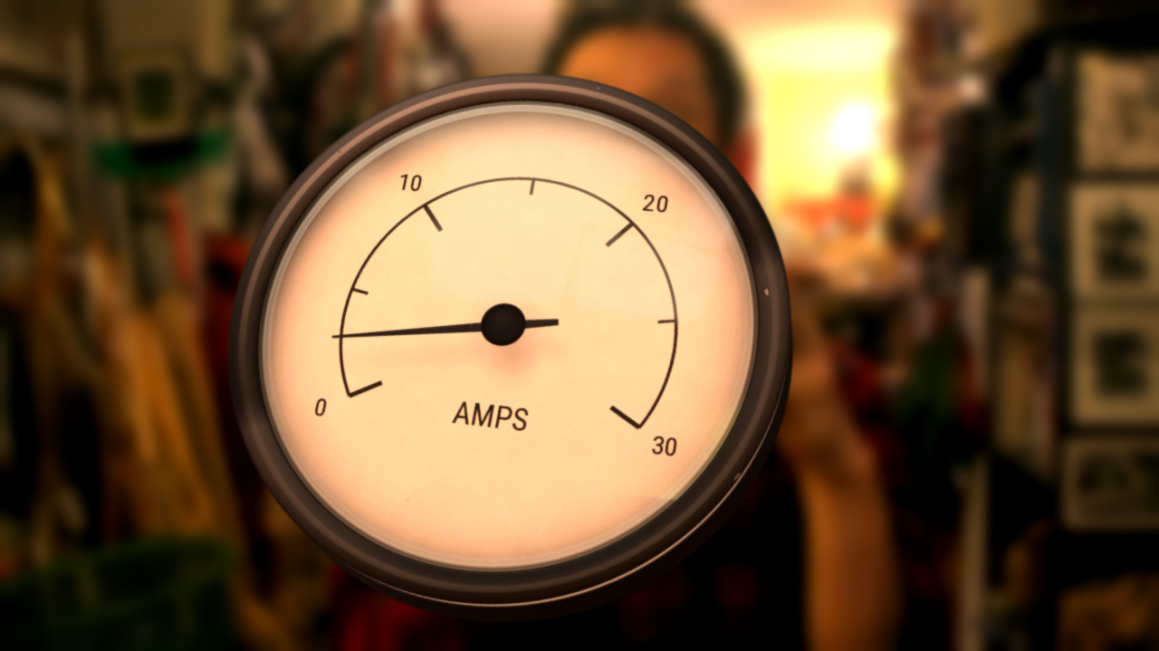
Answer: **2.5** A
